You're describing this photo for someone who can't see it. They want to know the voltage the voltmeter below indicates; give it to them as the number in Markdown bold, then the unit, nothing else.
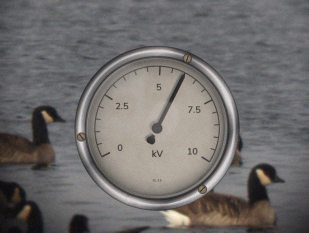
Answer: **6** kV
